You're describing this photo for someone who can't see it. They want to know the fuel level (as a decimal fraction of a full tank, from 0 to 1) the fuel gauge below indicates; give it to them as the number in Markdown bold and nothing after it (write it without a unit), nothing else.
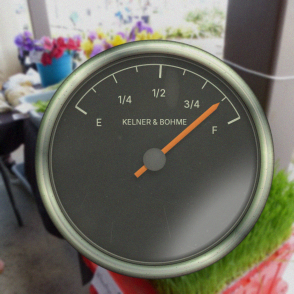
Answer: **0.875**
